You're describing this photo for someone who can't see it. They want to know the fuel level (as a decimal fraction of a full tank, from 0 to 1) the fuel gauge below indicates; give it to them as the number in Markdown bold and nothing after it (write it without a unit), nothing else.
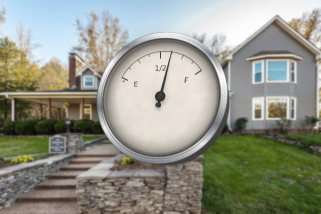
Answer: **0.625**
